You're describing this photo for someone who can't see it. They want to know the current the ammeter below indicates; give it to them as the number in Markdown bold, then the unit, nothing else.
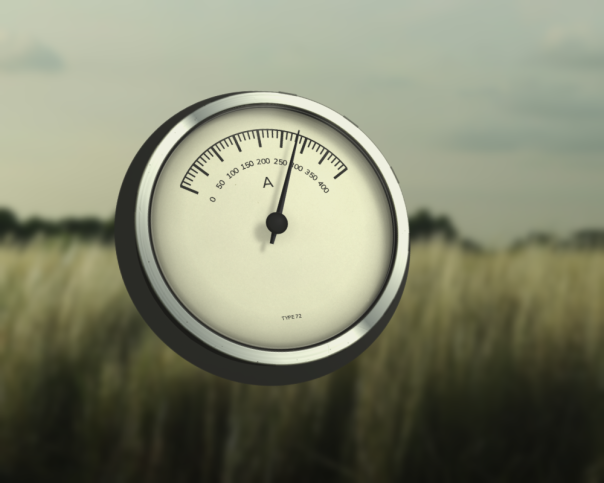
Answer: **280** A
